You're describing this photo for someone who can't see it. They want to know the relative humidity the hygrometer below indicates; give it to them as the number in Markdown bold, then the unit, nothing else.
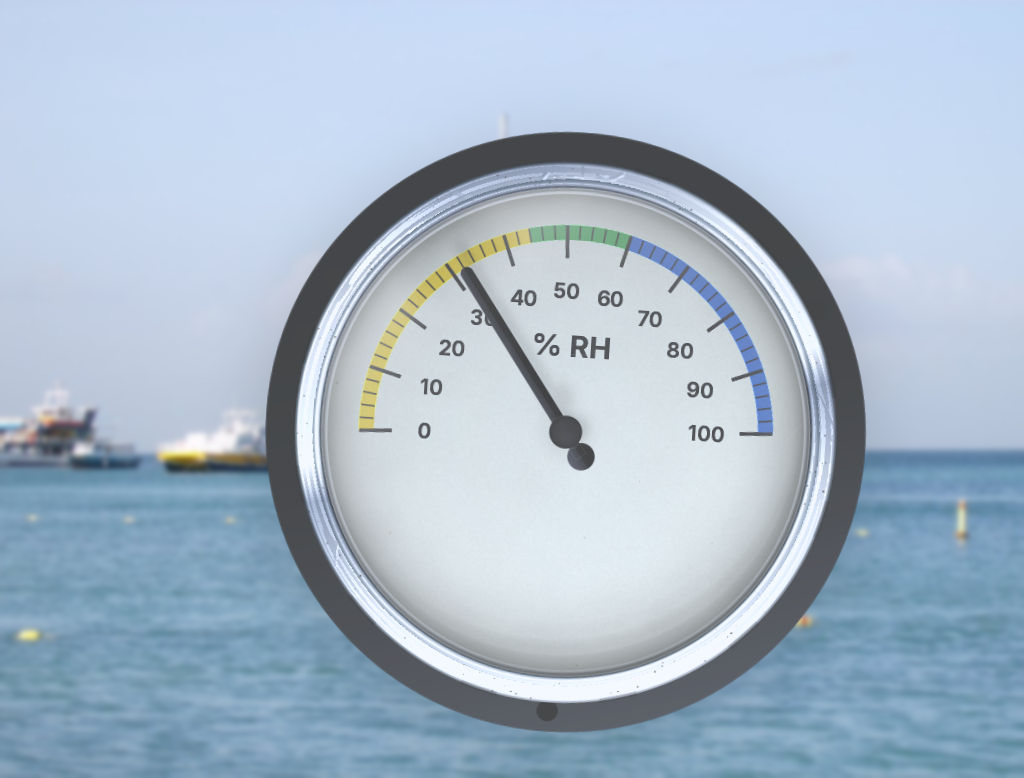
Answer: **32** %
